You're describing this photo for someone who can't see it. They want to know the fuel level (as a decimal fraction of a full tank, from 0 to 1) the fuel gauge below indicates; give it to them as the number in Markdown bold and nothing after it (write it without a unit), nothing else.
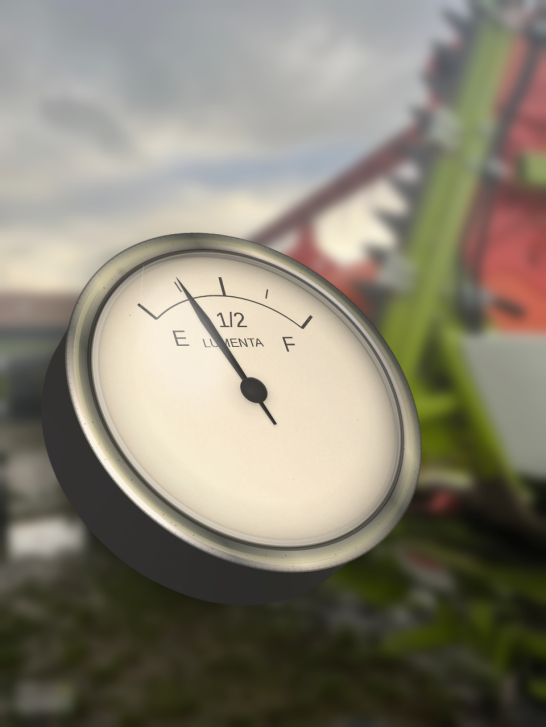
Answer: **0.25**
